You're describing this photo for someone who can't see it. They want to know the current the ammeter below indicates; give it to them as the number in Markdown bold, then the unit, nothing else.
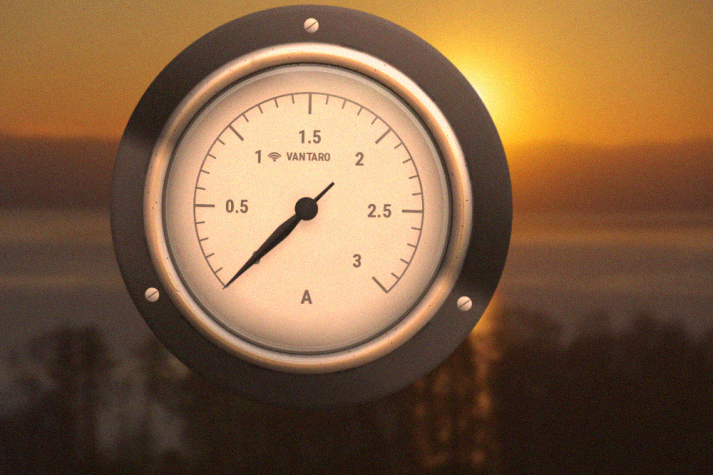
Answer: **0** A
